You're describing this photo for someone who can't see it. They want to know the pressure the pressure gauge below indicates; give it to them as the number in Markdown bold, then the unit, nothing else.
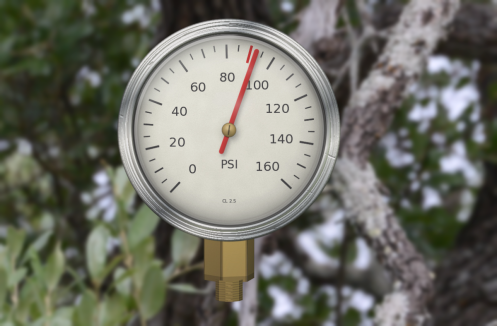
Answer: **92.5** psi
